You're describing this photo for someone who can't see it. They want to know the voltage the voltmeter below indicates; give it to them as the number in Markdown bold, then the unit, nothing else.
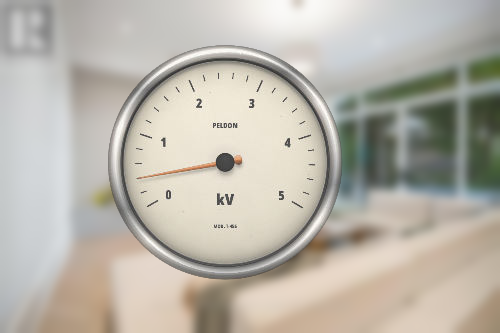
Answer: **0.4** kV
